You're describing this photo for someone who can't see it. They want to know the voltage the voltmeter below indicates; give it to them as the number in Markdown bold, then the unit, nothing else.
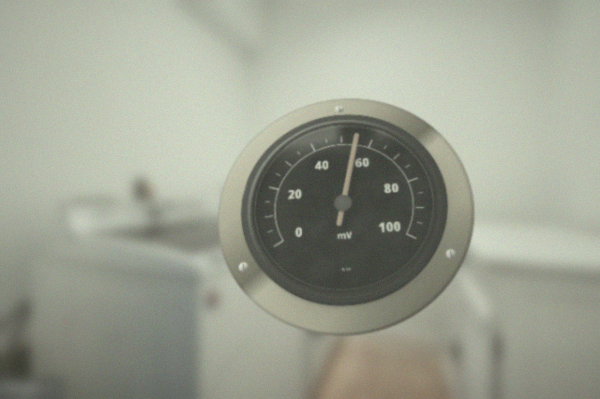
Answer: **55** mV
